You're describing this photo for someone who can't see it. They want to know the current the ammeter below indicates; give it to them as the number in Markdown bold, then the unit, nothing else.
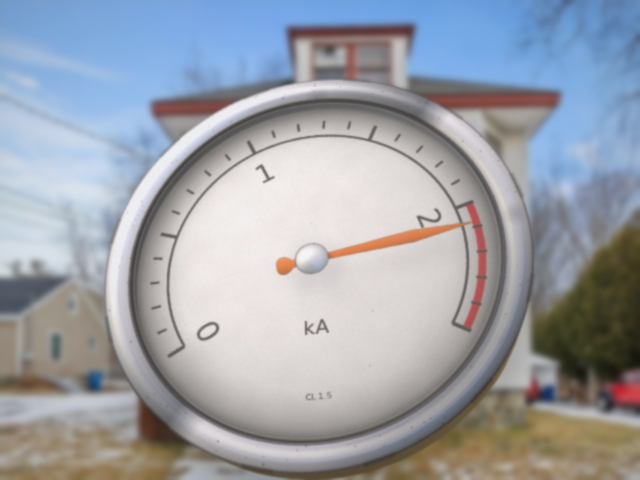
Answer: **2.1** kA
